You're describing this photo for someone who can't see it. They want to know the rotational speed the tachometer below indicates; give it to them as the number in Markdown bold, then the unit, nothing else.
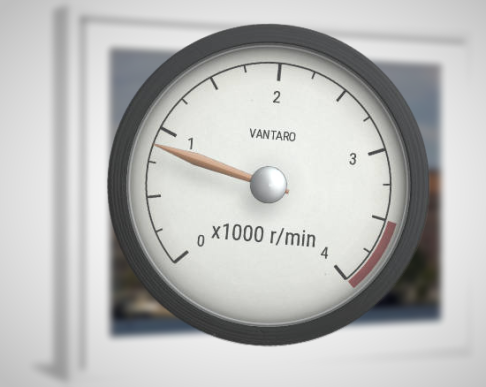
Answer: **875** rpm
